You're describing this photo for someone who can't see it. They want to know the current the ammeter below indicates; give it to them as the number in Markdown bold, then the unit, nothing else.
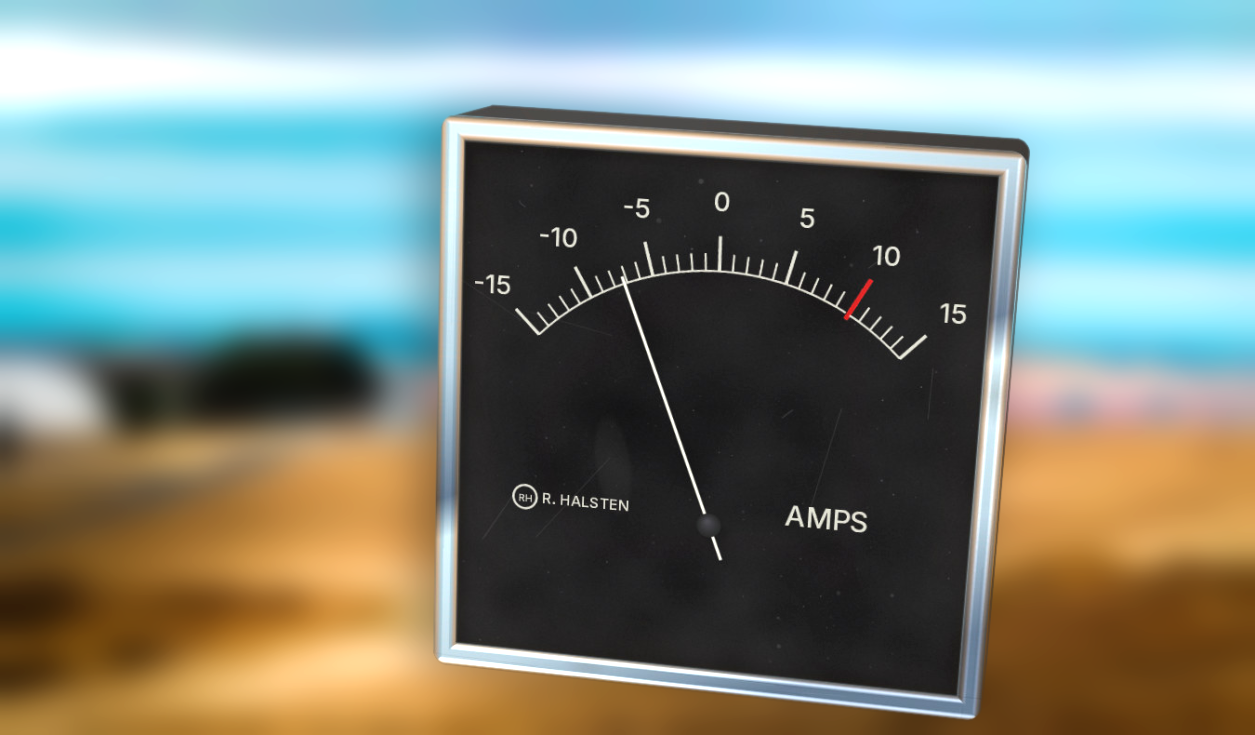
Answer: **-7** A
